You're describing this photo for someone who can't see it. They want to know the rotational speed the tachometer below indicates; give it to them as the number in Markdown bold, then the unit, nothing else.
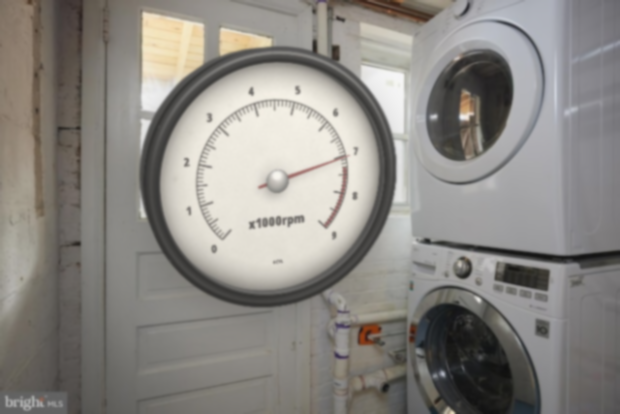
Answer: **7000** rpm
